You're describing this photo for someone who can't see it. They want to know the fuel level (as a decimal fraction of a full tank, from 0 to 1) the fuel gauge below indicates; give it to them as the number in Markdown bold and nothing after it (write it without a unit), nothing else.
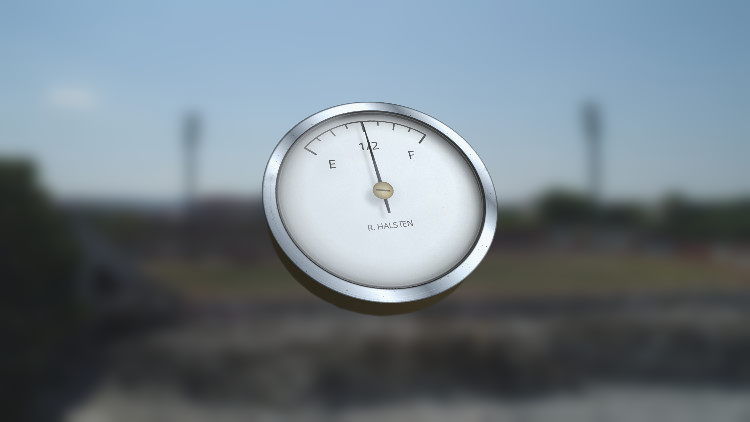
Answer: **0.5**
